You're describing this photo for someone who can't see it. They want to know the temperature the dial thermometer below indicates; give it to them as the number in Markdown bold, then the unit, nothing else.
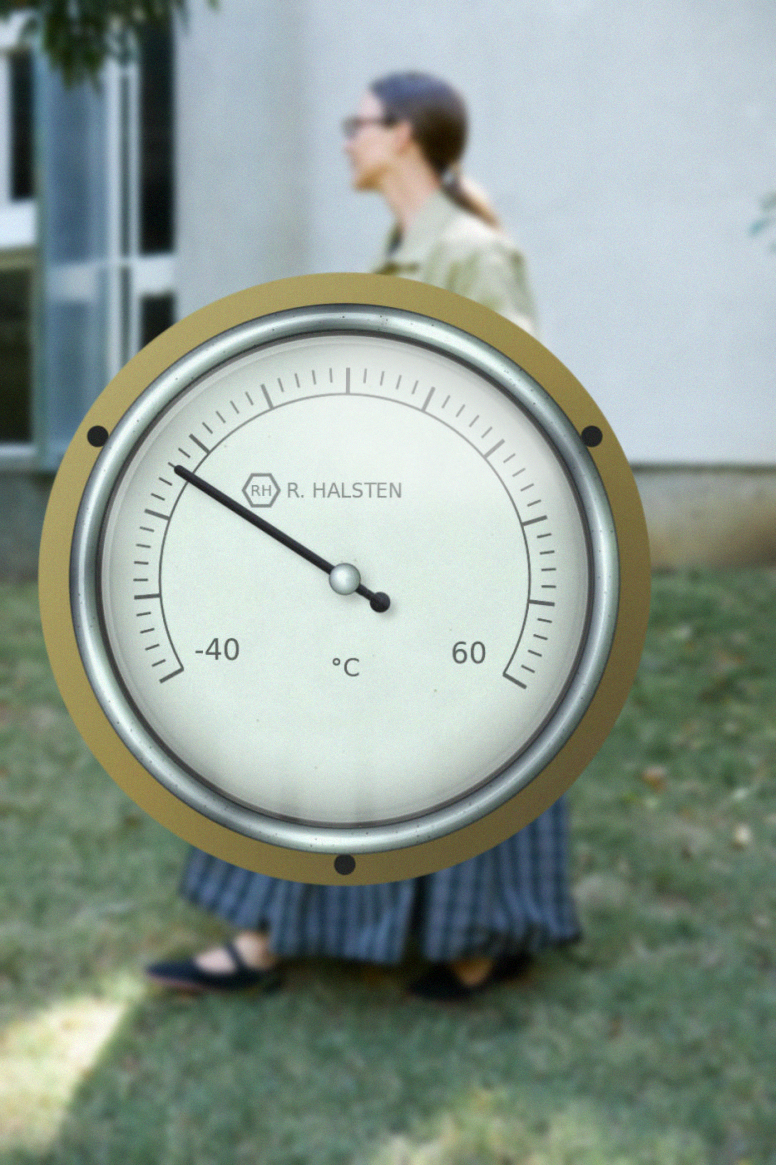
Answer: **-14** °C
